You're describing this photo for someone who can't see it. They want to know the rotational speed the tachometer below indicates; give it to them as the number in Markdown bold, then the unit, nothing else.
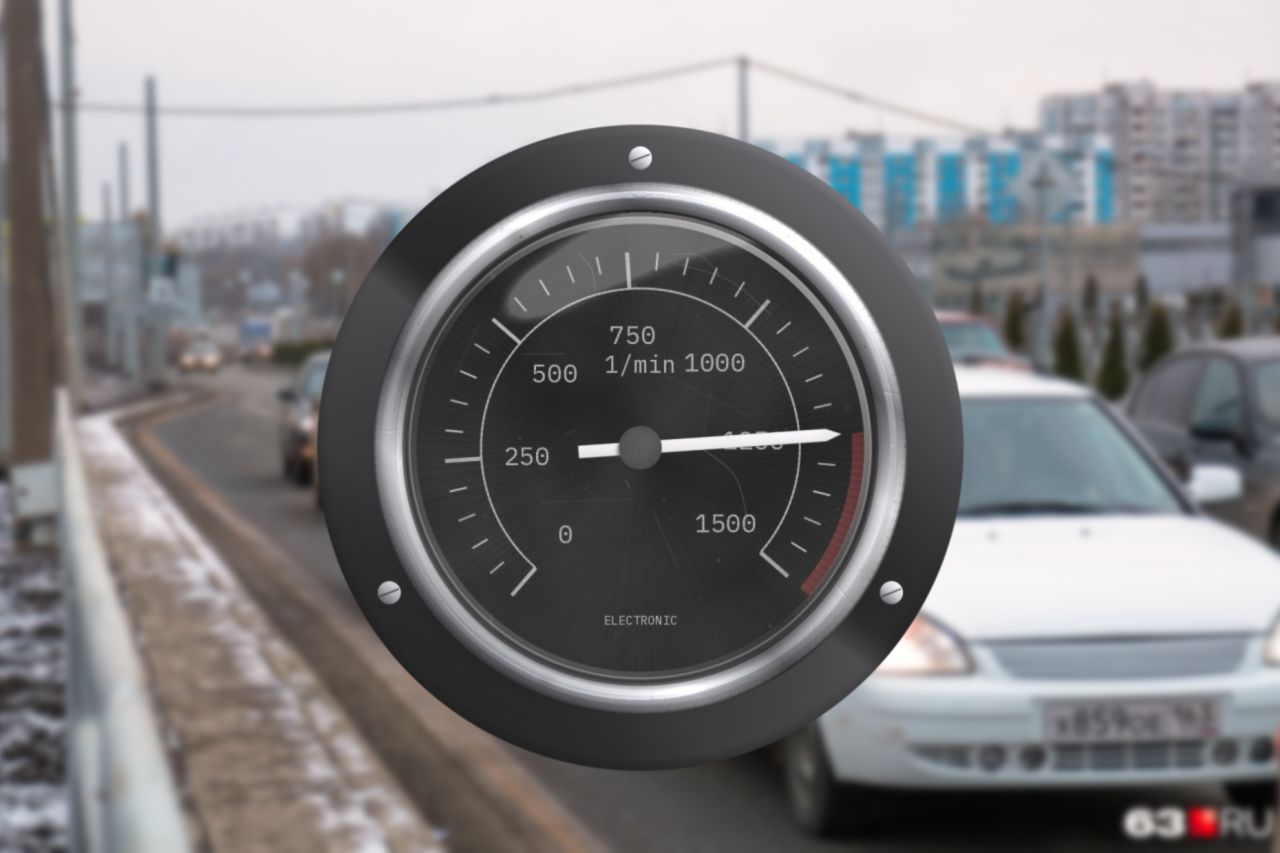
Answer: **1250** rpm
